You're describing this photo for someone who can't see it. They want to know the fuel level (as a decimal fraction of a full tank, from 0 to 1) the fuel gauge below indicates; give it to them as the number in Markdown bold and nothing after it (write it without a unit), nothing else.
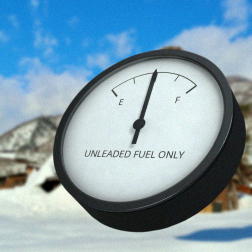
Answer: **0.5**
